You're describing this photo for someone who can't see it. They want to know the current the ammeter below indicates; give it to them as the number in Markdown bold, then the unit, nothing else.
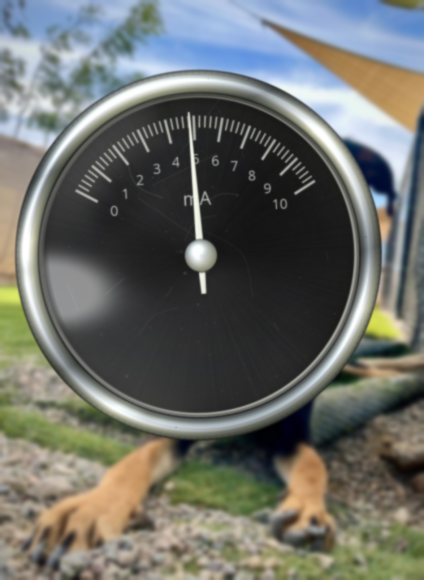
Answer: **4.8** mA
